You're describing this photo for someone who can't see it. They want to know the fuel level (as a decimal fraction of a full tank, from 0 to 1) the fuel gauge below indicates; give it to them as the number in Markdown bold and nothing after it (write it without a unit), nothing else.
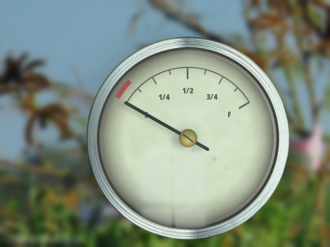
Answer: **0**
